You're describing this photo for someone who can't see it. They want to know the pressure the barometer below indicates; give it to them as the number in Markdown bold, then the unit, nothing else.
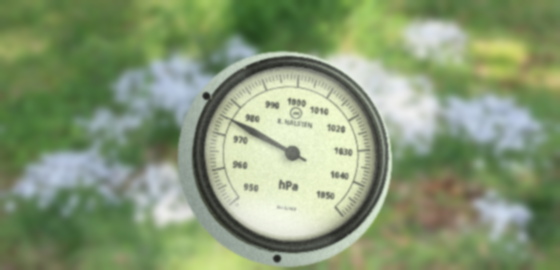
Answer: **975** hPa
